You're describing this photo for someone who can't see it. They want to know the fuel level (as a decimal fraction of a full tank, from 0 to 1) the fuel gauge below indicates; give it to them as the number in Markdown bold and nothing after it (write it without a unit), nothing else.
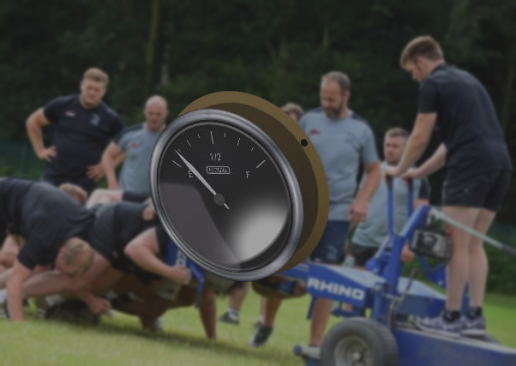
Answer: **0.125**
